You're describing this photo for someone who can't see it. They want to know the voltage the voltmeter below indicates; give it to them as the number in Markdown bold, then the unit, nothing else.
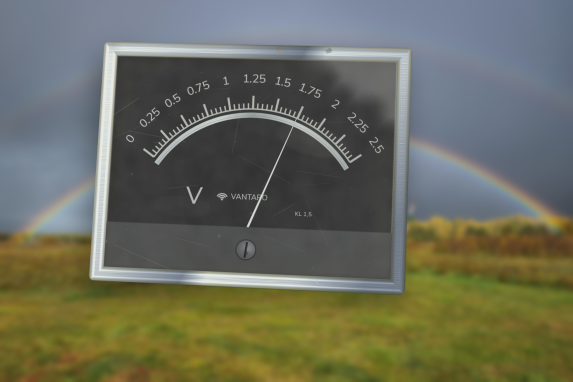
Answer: **1.75** V
